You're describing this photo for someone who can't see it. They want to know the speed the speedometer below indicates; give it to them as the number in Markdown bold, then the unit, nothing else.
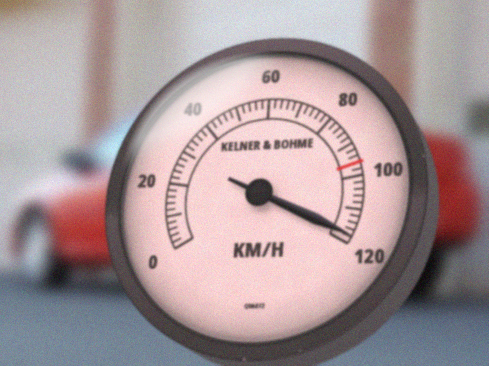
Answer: **118** km/h
